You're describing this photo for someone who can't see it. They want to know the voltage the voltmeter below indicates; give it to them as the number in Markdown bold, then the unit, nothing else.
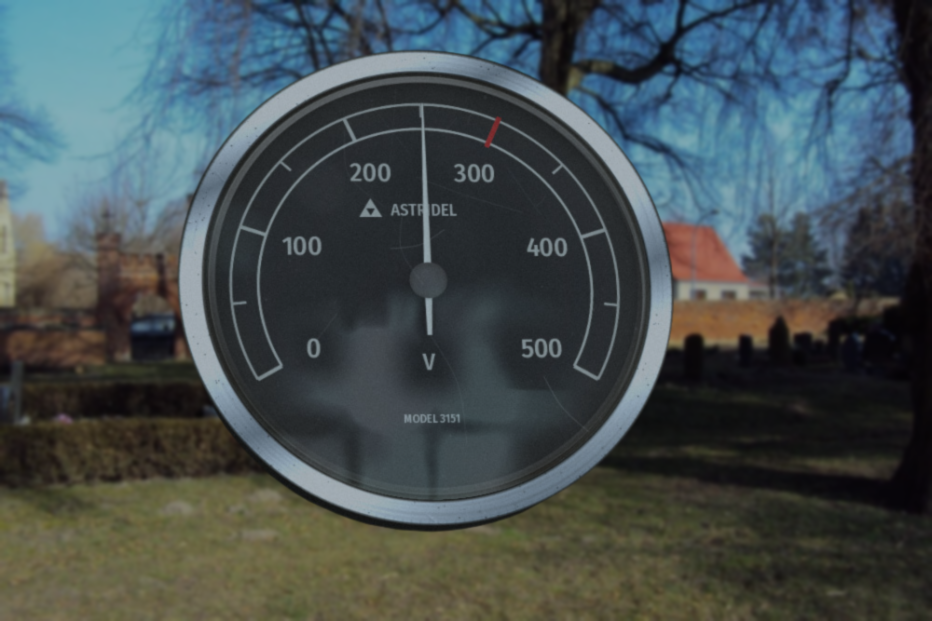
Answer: **250** V
